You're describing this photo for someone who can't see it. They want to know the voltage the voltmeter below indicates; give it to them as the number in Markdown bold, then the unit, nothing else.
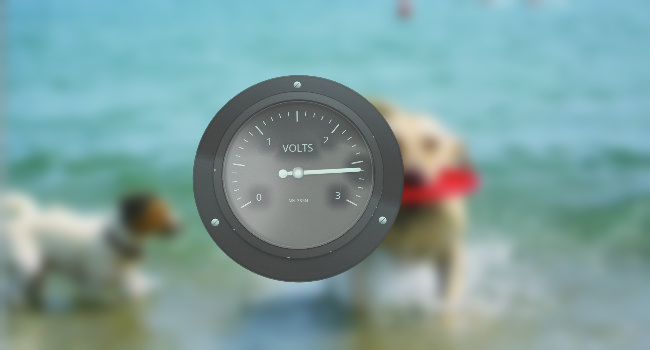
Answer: **2.6** V
